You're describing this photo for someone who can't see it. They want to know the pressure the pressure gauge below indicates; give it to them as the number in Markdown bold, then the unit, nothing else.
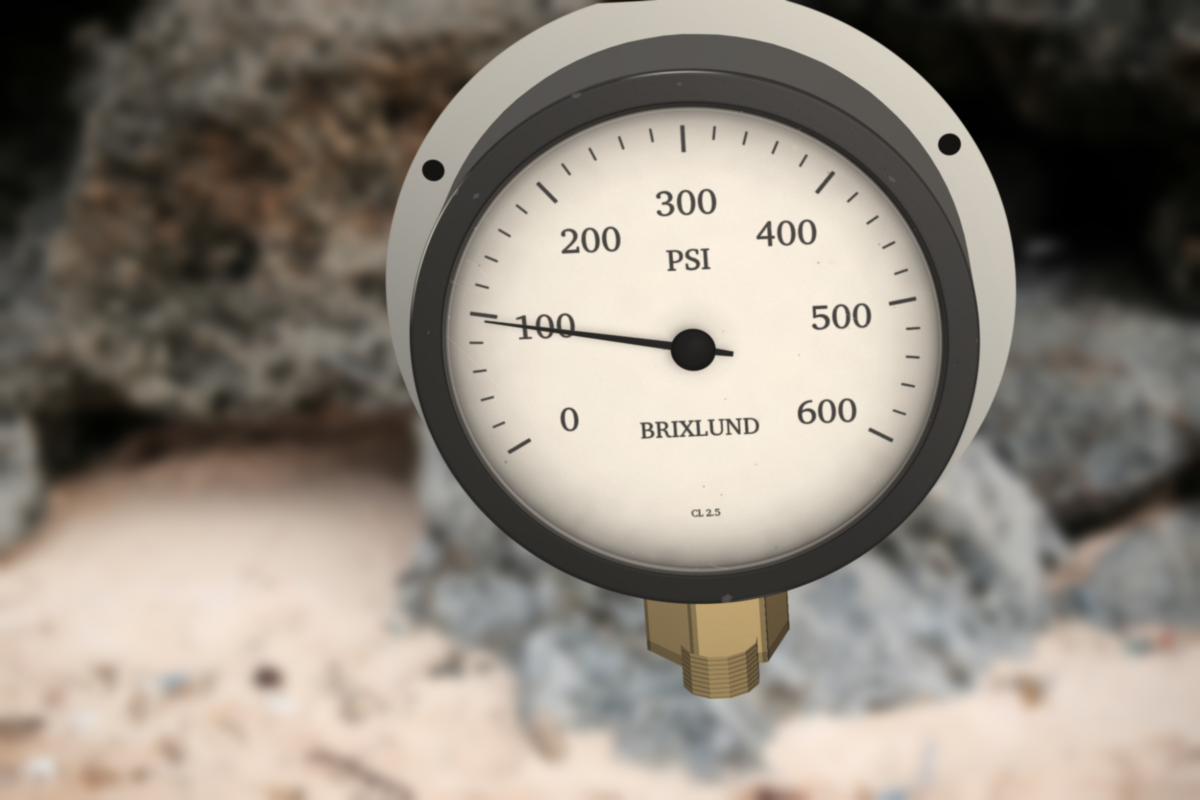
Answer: **100** psi
